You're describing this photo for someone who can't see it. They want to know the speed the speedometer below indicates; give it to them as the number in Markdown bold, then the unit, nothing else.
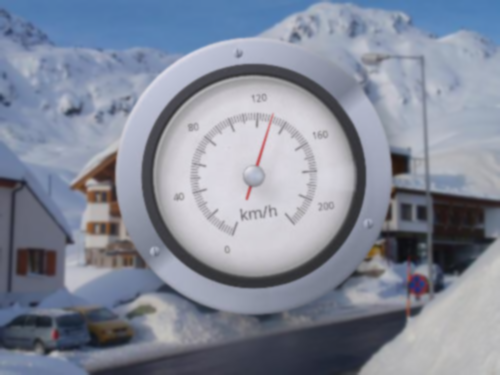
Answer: **130** km/h
